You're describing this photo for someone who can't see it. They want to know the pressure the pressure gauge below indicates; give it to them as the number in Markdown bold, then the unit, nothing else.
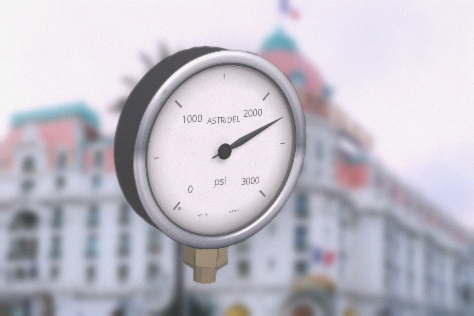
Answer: **2250** psi
